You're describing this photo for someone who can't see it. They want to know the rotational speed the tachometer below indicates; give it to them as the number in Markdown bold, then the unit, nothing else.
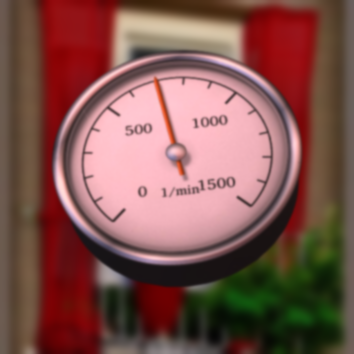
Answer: **700** rpm
